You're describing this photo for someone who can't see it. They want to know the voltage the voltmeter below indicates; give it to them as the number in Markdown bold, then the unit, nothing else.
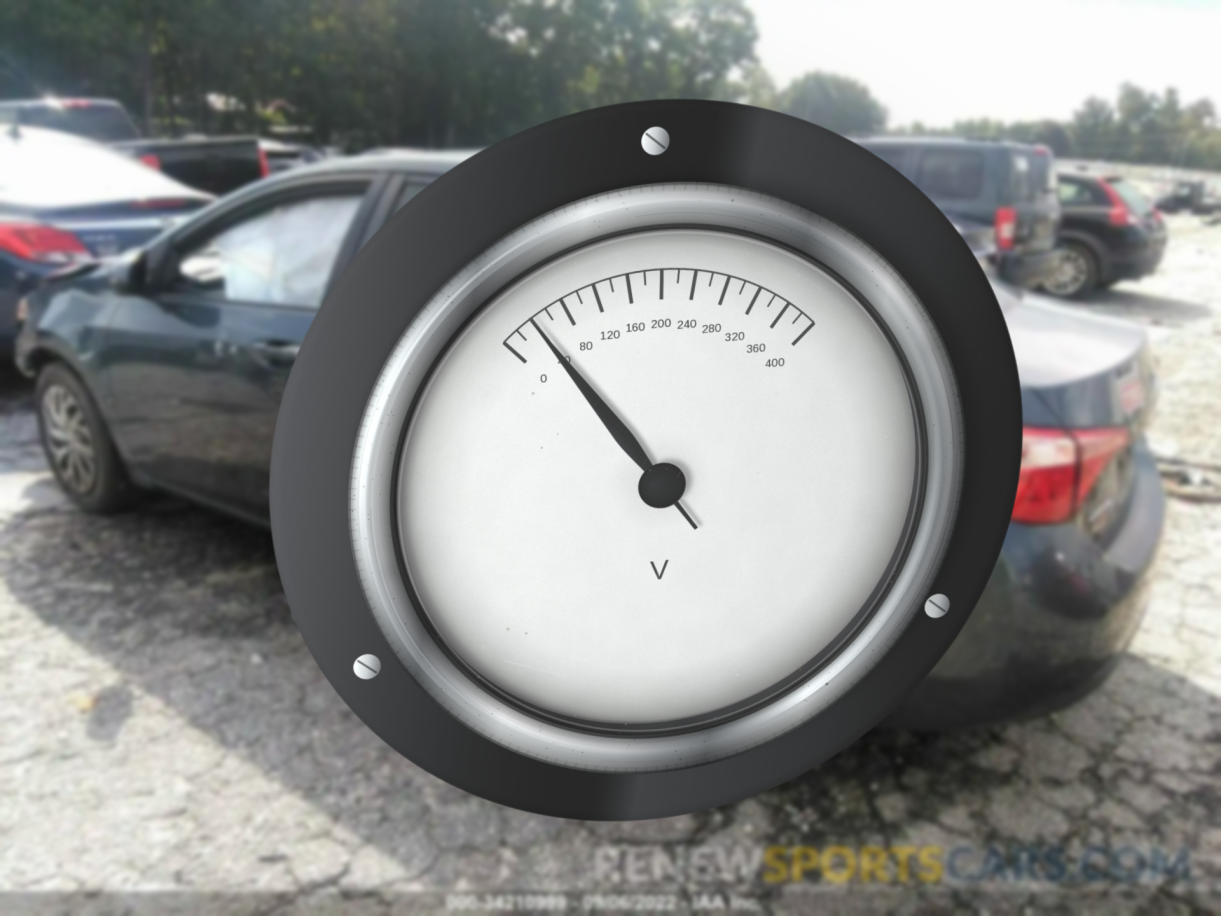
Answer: **40** V
